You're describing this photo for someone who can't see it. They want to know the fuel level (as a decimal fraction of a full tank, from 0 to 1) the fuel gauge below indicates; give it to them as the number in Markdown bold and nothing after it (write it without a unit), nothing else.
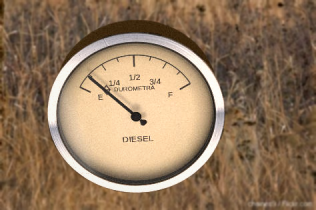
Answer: **0.125**
